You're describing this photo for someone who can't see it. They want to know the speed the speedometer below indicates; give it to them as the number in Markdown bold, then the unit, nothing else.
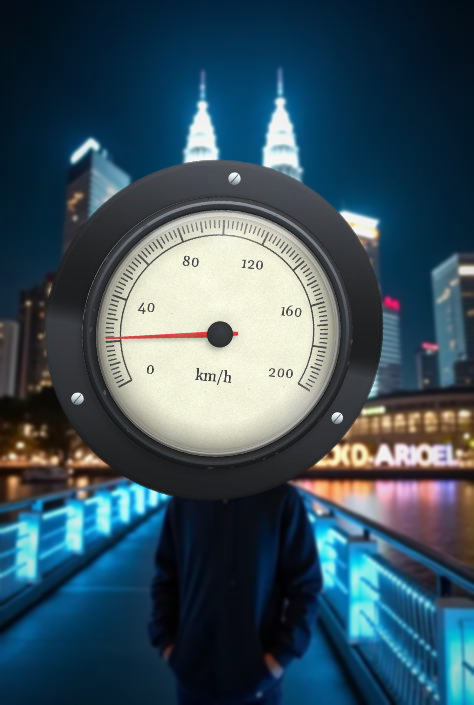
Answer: **22** km/h
